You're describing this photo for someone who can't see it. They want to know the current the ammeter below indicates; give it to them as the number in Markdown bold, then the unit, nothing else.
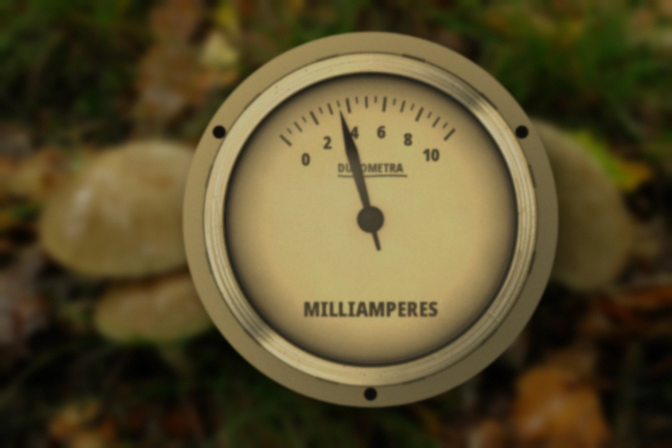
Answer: **3.5** mA
